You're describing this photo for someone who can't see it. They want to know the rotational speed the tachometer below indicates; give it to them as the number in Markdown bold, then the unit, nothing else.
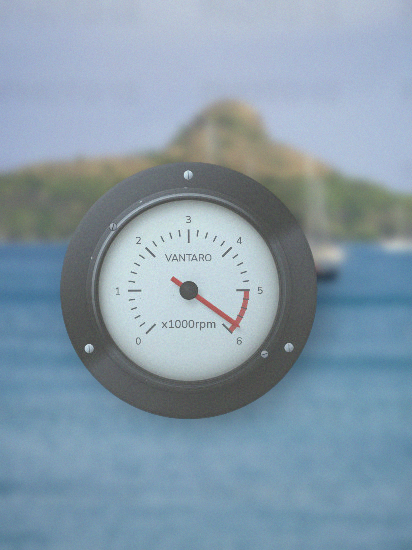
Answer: **5800** rpm
